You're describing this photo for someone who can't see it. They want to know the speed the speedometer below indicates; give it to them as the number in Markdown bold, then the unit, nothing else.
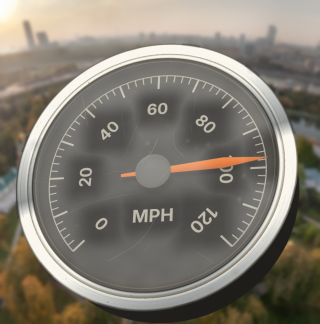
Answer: **98** mph
